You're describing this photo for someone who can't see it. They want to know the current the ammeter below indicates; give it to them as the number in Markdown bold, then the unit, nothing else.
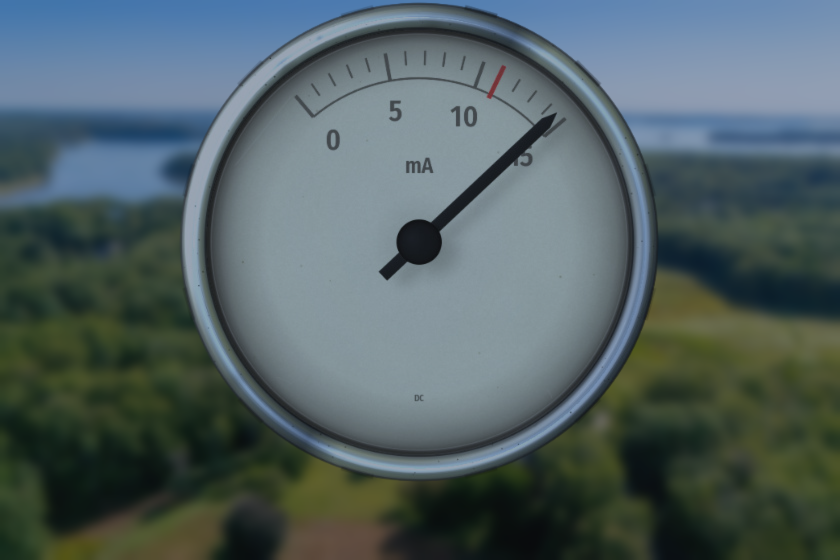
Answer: **14.5** mA
